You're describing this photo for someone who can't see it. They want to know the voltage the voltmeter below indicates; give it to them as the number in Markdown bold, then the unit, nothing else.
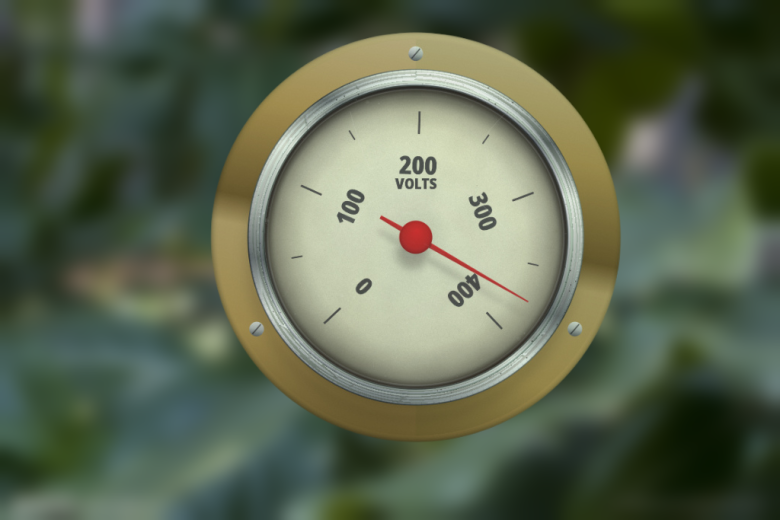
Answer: **375** V
